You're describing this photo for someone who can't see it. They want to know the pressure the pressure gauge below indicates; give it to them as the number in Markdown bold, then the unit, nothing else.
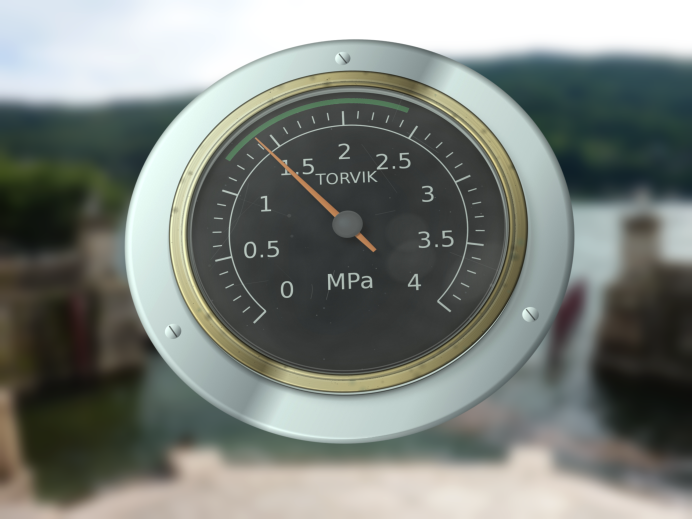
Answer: **1.4** MPa
